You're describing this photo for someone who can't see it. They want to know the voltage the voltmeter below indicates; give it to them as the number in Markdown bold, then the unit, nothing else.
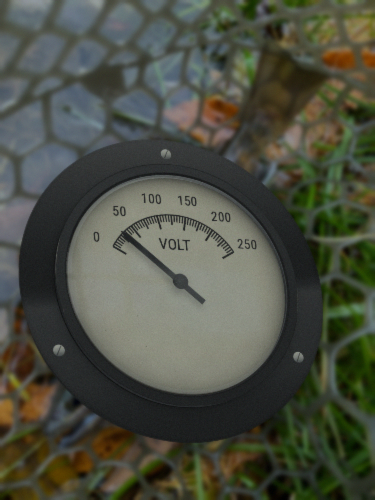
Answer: **25** V
